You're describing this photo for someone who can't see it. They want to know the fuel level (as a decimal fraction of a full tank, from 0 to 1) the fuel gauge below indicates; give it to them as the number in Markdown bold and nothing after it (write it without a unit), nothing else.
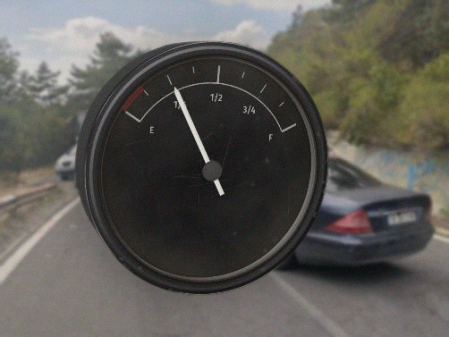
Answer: **0.25**
